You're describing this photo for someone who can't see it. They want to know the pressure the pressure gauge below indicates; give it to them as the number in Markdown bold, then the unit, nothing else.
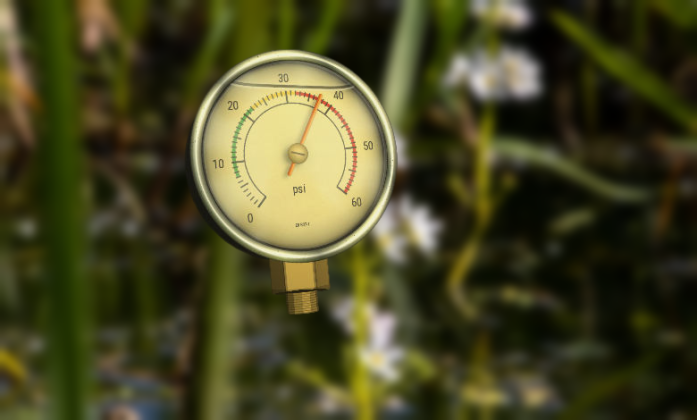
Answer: **37** psi
